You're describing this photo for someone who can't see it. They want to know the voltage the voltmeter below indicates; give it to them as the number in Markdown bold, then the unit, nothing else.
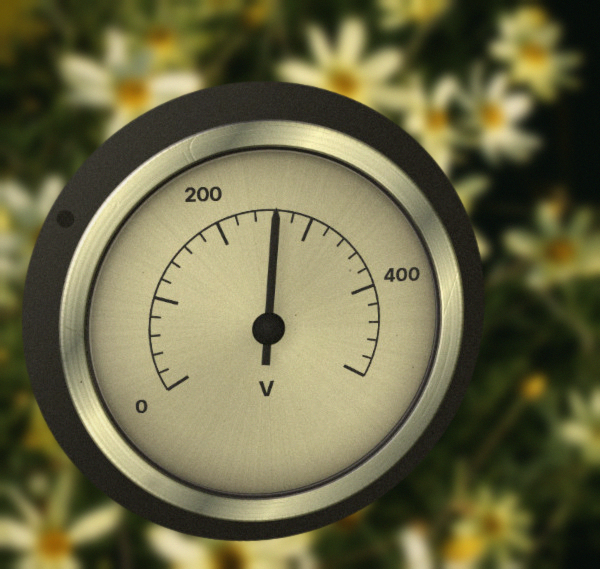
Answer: **260** V
